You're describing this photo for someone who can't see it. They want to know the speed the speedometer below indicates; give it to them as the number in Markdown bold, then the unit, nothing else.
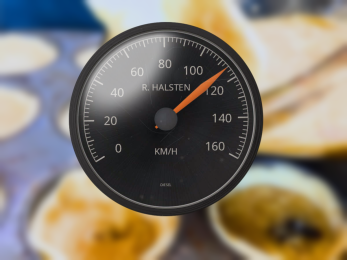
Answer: **114** km/h
